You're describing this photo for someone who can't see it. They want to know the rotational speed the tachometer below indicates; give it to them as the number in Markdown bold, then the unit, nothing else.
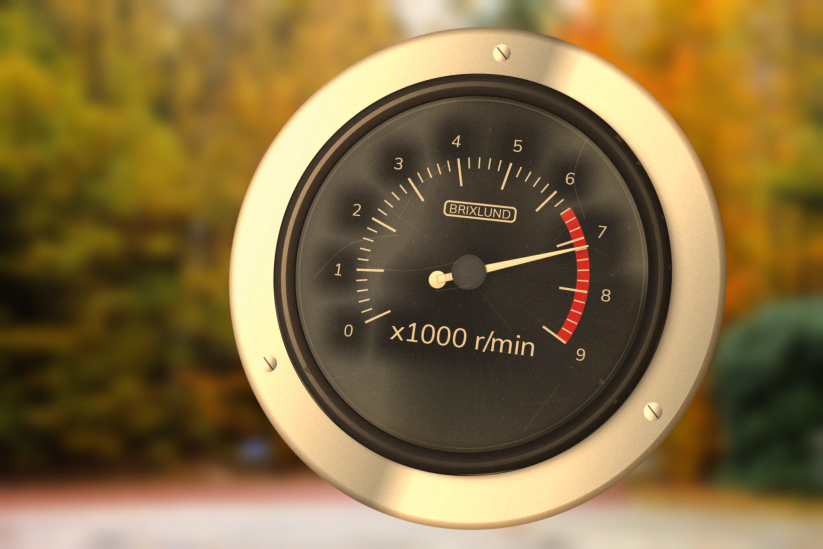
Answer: **7200** rpm
